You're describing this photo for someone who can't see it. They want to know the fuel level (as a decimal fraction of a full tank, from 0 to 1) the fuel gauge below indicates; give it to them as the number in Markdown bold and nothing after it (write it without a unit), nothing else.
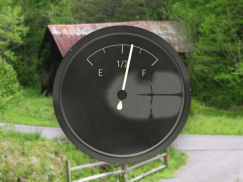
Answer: **0.625**
